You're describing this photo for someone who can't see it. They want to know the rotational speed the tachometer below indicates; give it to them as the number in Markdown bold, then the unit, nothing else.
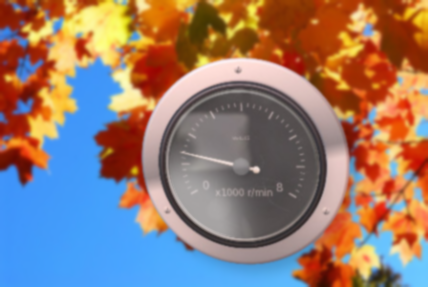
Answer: **1400** rpm
